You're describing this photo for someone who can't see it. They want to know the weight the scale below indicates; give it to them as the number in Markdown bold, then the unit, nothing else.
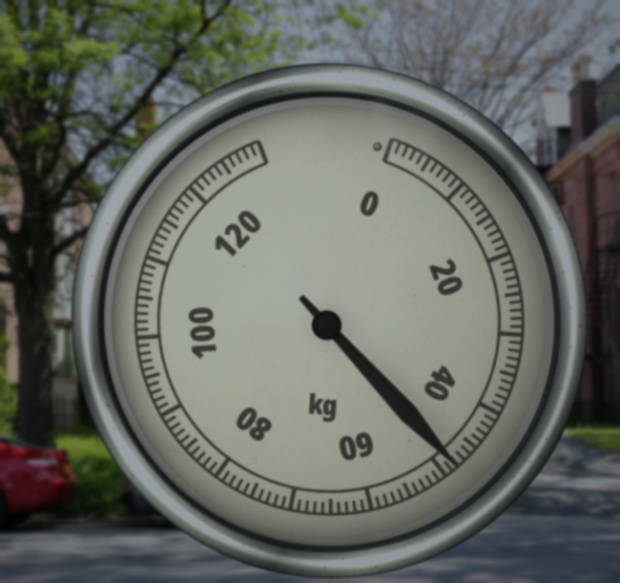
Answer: **48** kg
